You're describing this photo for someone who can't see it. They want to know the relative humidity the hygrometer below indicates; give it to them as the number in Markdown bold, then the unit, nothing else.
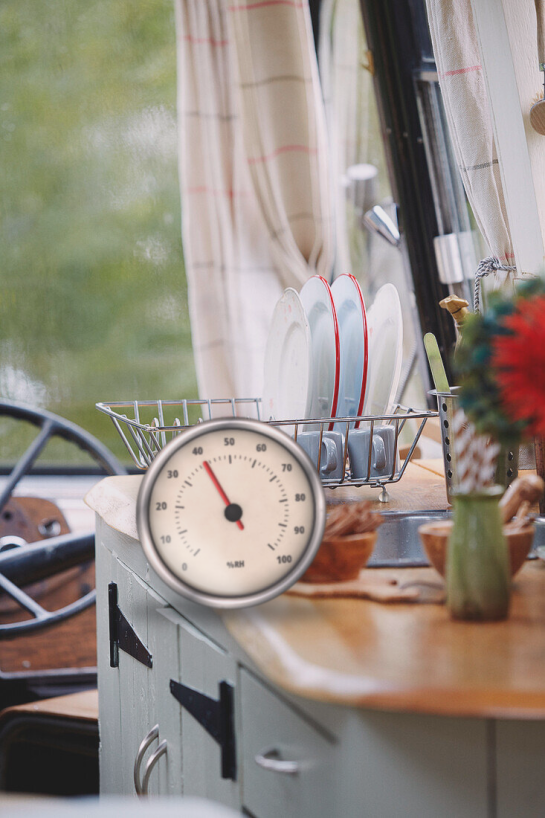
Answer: **40** %
